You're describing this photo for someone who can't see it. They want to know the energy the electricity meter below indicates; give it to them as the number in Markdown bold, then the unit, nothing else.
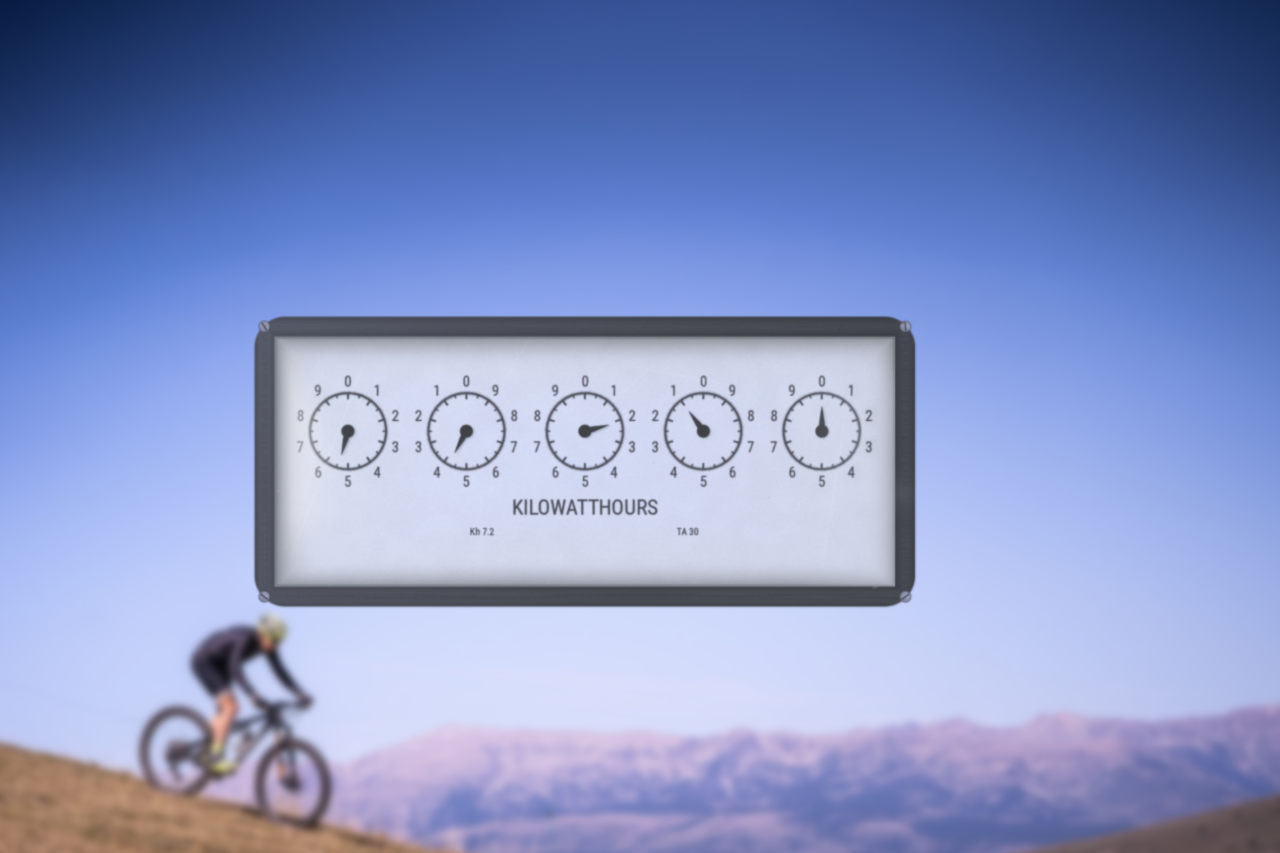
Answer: **54210** kWh
